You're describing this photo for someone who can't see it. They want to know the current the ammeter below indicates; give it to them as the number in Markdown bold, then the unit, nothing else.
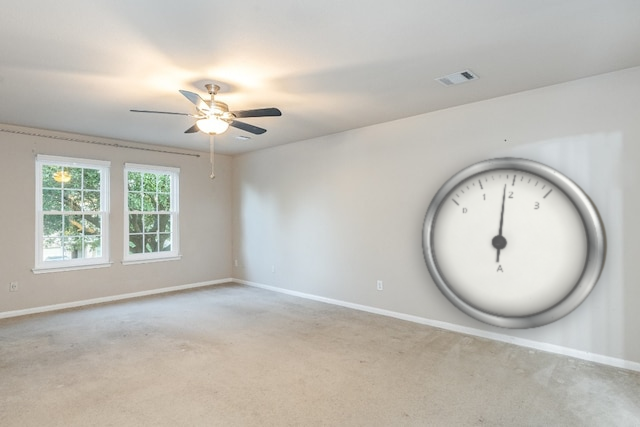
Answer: **1.8** A
